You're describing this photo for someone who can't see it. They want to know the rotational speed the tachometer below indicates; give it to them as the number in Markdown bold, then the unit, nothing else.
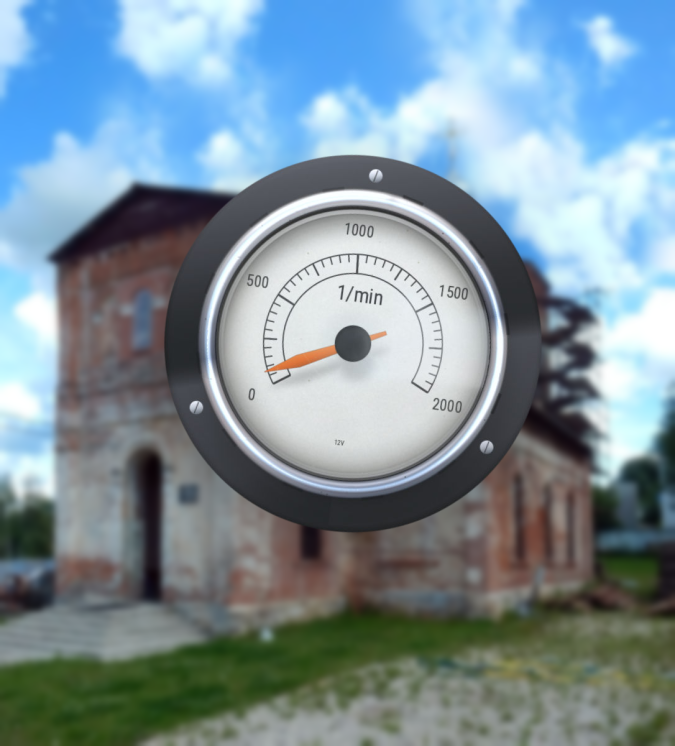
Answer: **75** rpm
